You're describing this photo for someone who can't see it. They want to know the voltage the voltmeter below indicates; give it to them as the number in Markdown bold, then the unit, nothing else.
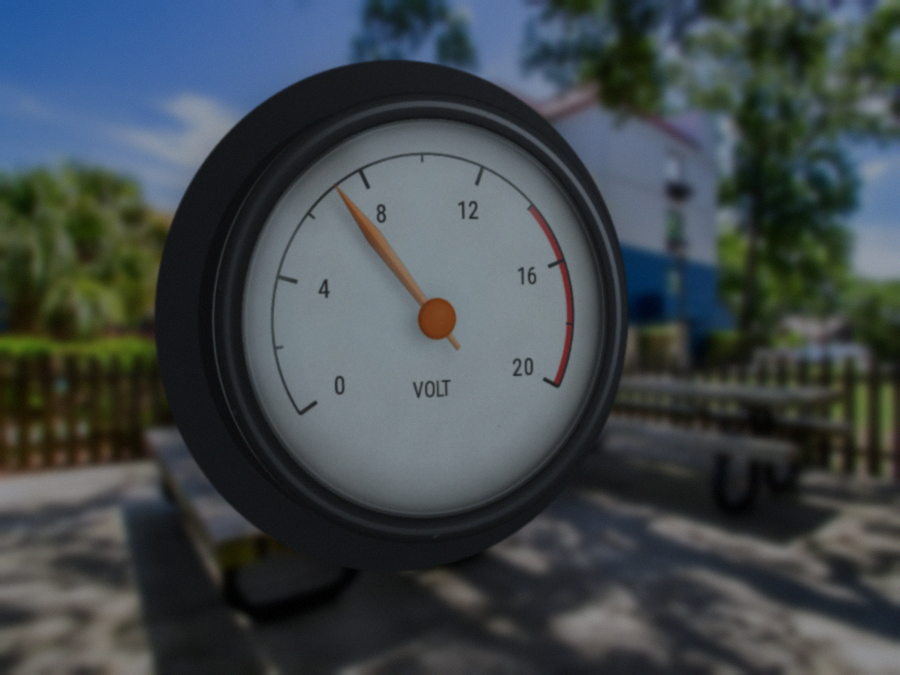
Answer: **7** V
